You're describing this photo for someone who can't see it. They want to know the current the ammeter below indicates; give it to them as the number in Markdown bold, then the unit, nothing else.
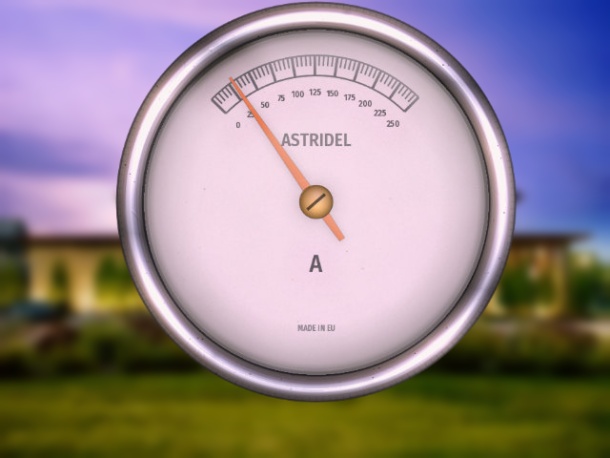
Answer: **30** A
